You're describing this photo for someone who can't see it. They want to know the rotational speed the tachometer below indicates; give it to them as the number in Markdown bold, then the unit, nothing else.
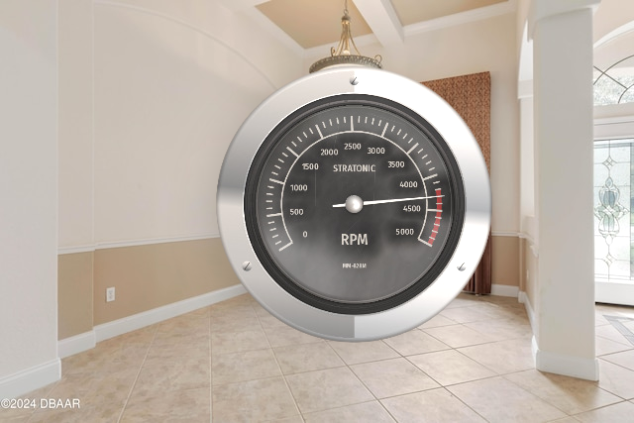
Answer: **4300** rpm
